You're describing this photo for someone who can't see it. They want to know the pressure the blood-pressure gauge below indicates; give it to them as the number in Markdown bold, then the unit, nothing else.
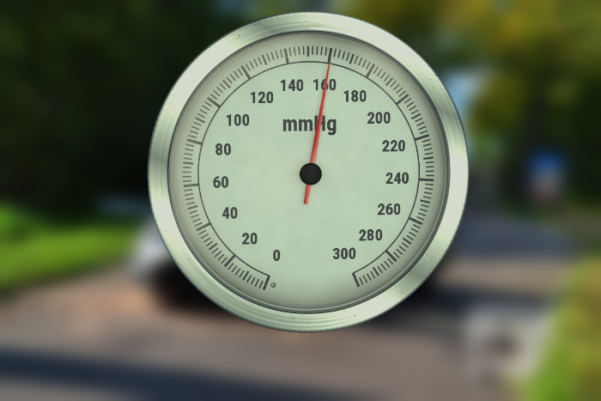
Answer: **160** mmHg
